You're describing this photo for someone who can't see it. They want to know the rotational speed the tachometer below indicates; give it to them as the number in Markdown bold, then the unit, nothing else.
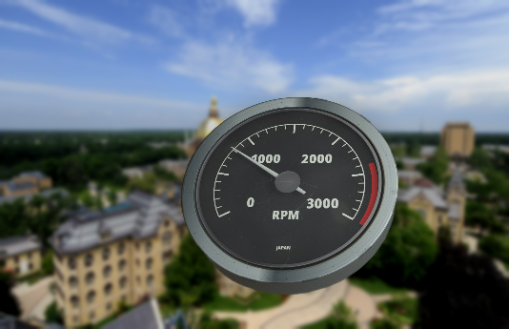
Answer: **800** rpm
